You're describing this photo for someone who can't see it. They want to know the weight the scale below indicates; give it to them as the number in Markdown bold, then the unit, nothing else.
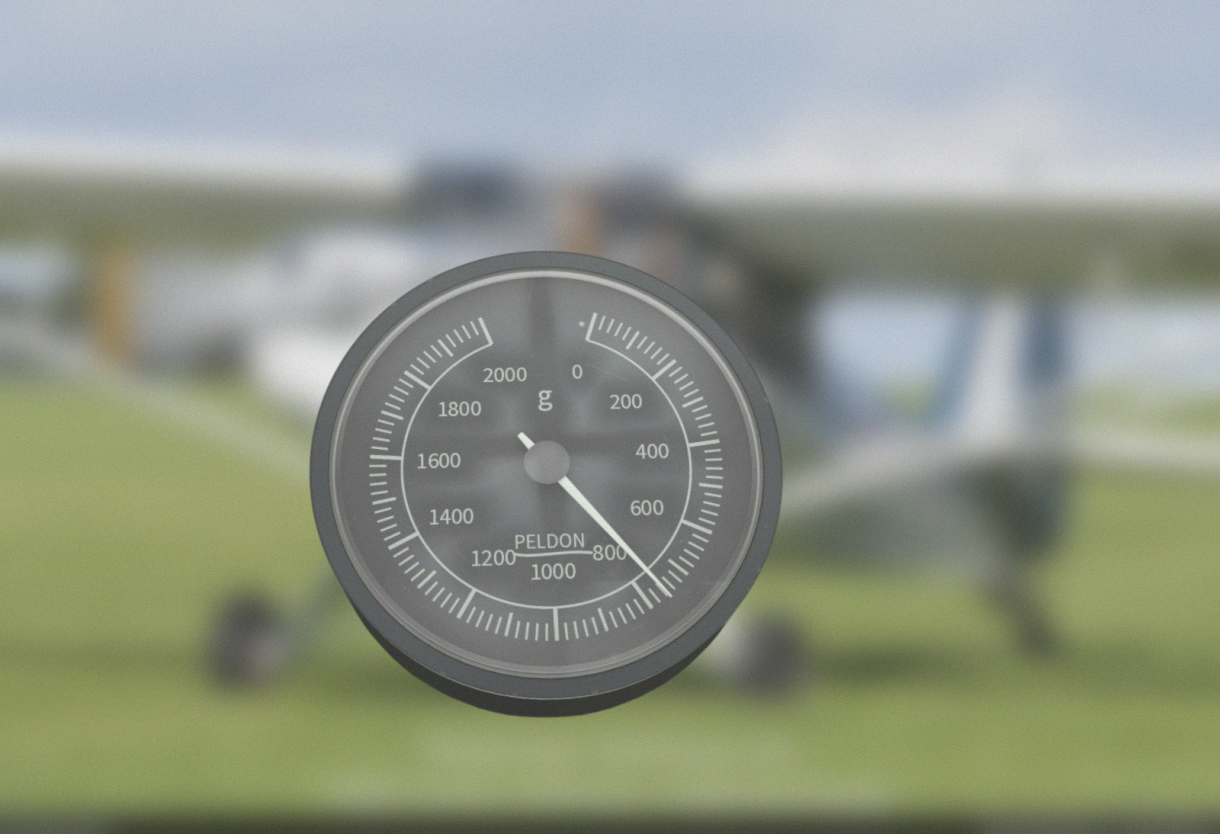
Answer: **760** g
